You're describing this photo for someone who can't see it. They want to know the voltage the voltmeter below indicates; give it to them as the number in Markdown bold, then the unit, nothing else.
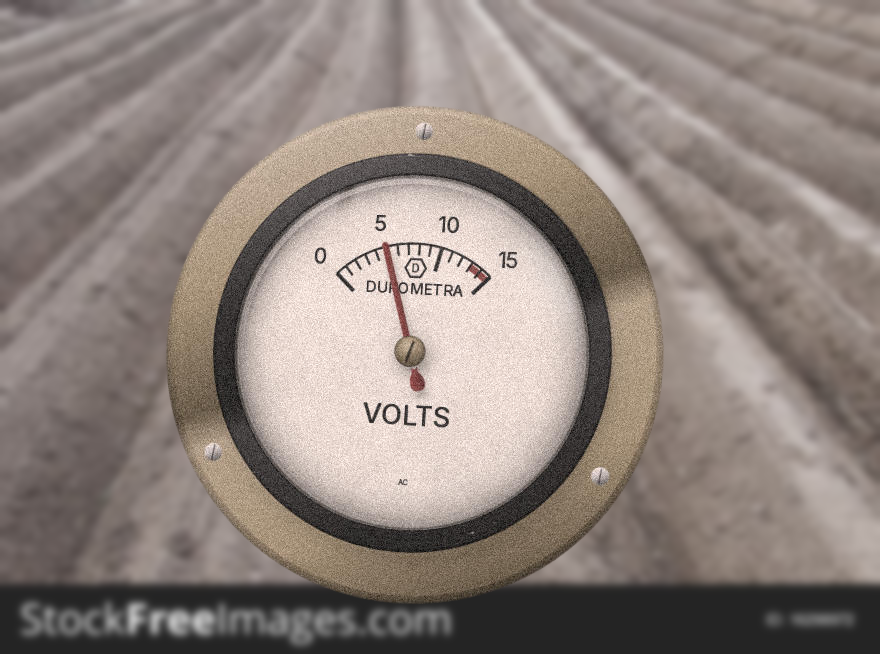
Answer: **5** V
